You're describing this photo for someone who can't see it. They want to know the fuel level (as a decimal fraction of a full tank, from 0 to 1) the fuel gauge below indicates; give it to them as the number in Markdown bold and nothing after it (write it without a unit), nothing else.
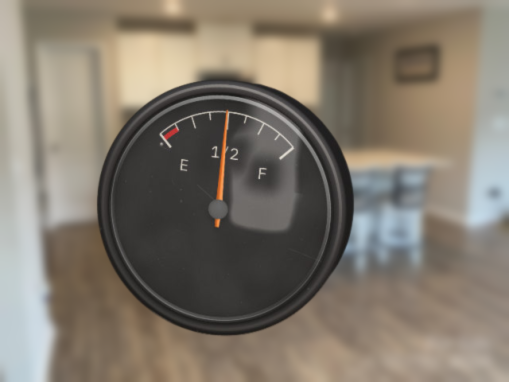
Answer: **0.5**
